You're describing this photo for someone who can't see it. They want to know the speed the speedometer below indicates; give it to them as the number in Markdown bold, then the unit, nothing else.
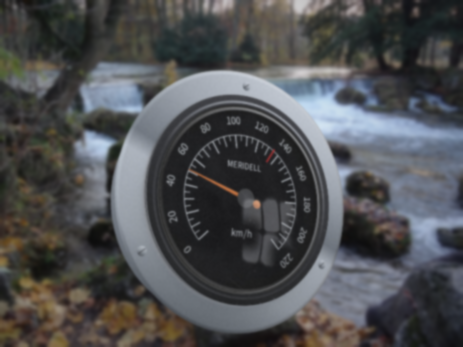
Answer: **50** km/h
